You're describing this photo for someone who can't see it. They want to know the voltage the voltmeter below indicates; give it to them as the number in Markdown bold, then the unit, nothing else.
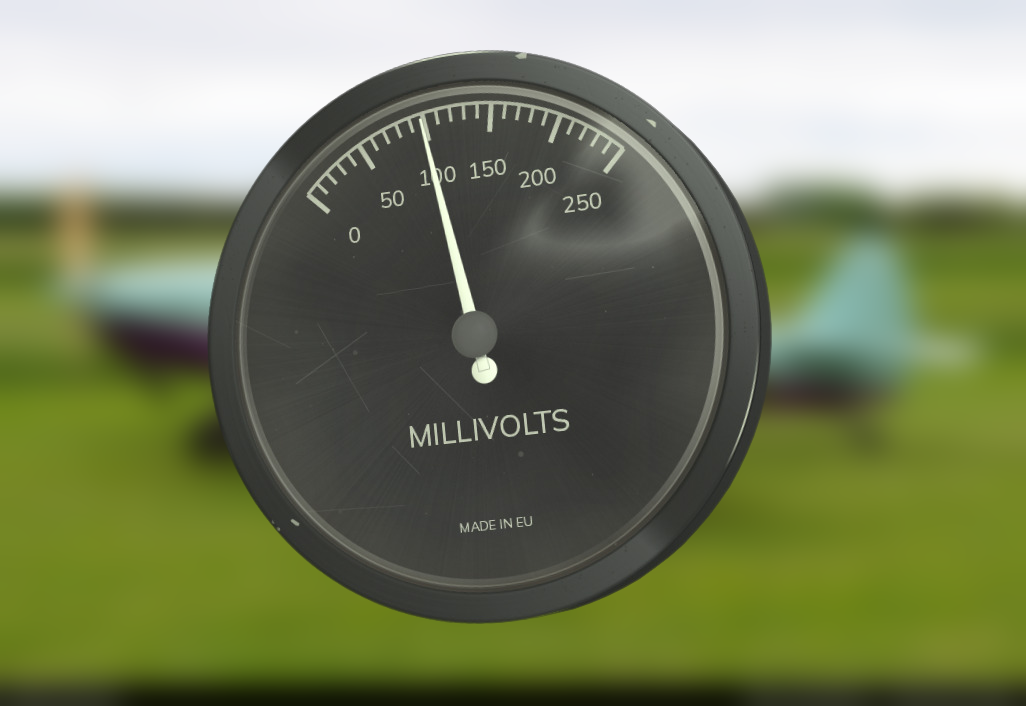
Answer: **100** mV
